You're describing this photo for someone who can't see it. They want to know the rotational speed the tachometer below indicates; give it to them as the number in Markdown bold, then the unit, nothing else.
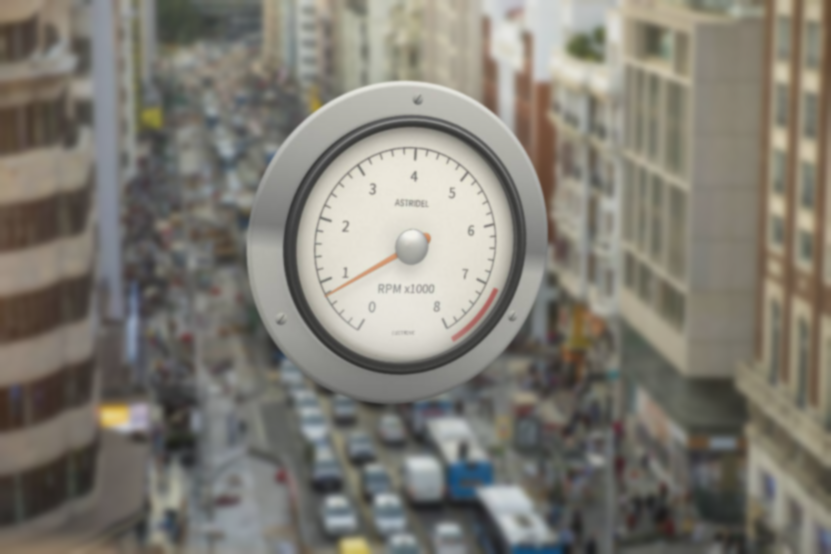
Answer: **800** rpm
